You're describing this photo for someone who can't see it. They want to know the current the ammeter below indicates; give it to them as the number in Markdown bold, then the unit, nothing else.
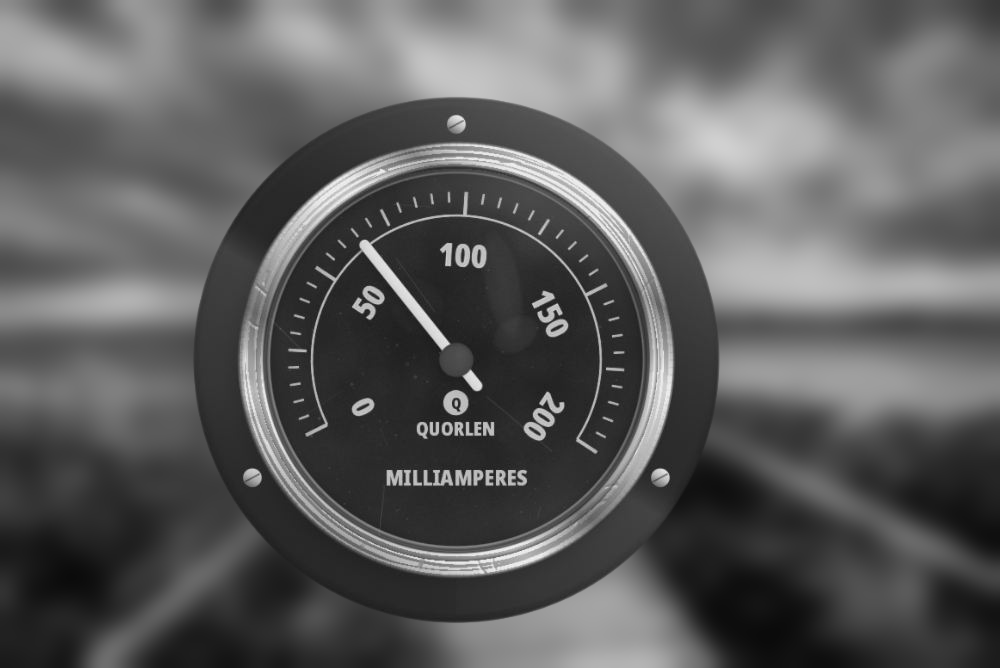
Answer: **65** mA
